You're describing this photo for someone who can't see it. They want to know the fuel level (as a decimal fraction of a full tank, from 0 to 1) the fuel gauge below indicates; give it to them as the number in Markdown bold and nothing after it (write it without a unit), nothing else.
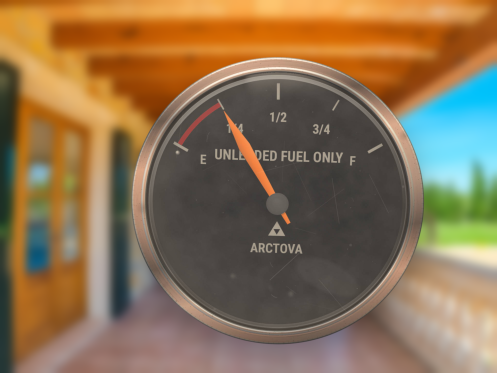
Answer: **0.25**
